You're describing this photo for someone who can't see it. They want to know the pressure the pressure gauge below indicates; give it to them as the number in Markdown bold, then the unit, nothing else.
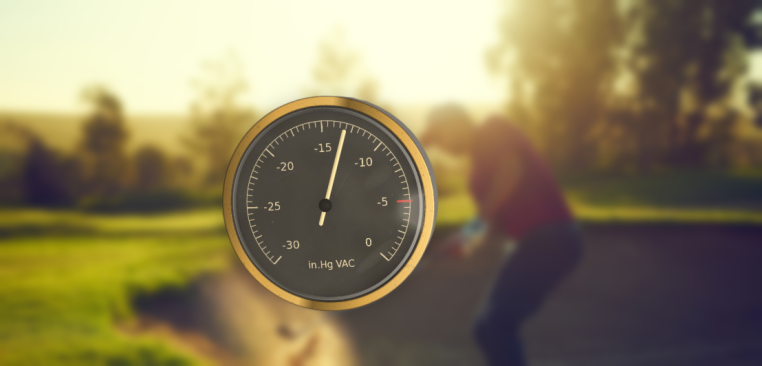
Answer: **-13** inHg
